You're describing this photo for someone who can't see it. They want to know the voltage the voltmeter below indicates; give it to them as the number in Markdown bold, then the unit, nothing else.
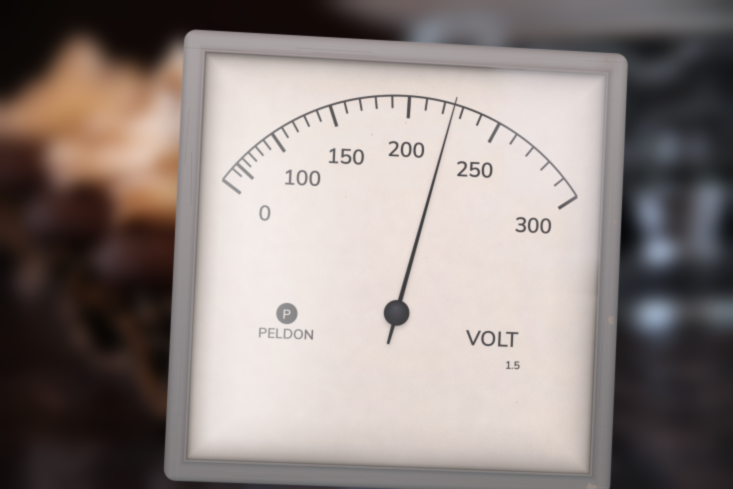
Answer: **225** V
